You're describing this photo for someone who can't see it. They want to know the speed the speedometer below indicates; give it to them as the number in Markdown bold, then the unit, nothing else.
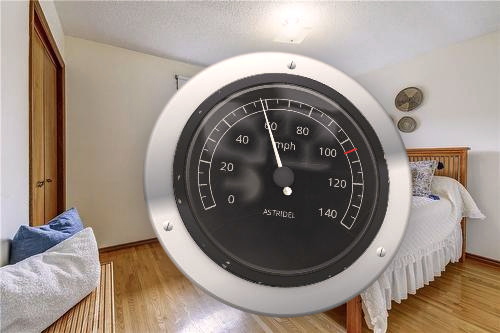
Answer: **57.5** mph
